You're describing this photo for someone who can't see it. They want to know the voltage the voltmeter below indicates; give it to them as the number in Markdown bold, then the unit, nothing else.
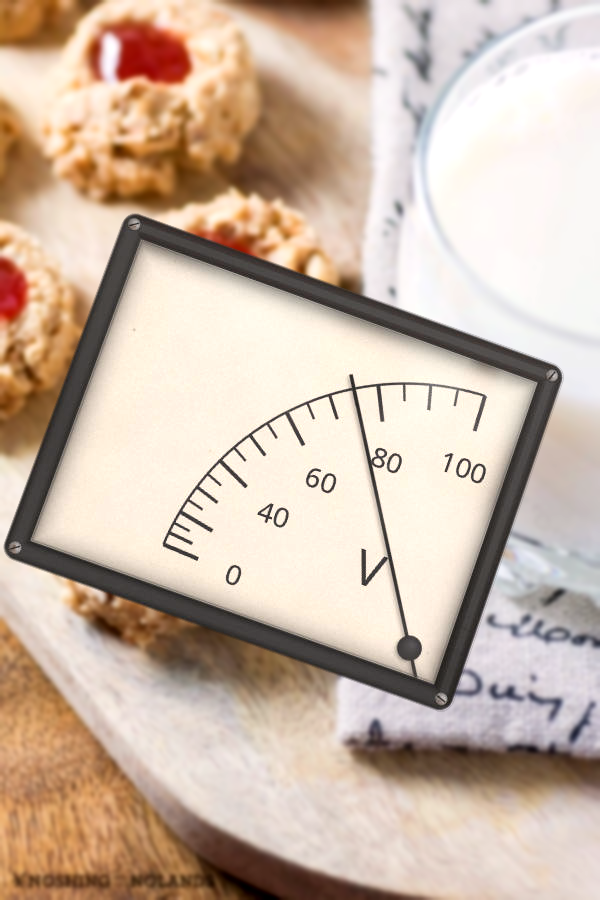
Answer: **75** V
